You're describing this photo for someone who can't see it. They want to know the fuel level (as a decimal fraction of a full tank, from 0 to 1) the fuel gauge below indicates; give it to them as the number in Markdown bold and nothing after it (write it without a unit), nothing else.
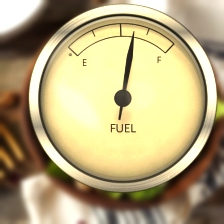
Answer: **0.625**
